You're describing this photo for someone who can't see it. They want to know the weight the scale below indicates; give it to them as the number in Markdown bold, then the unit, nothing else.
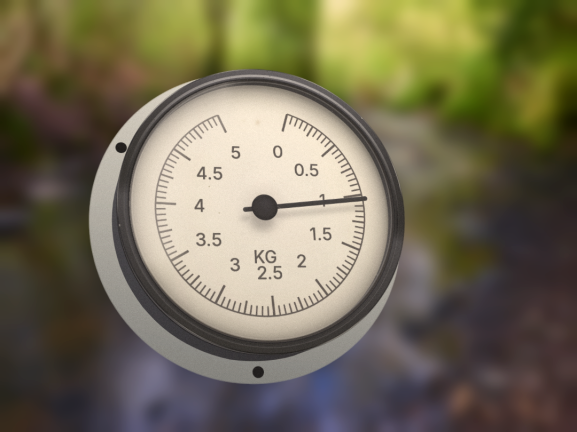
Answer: **1.05** kg
